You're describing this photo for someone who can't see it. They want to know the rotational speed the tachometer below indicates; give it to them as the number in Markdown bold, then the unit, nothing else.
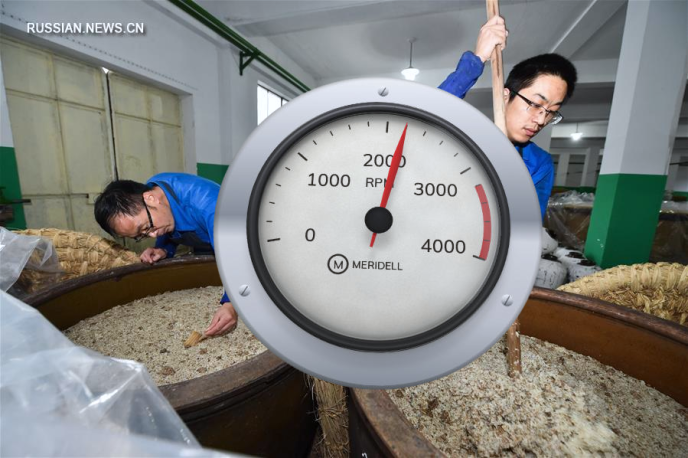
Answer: **2200** rpm
